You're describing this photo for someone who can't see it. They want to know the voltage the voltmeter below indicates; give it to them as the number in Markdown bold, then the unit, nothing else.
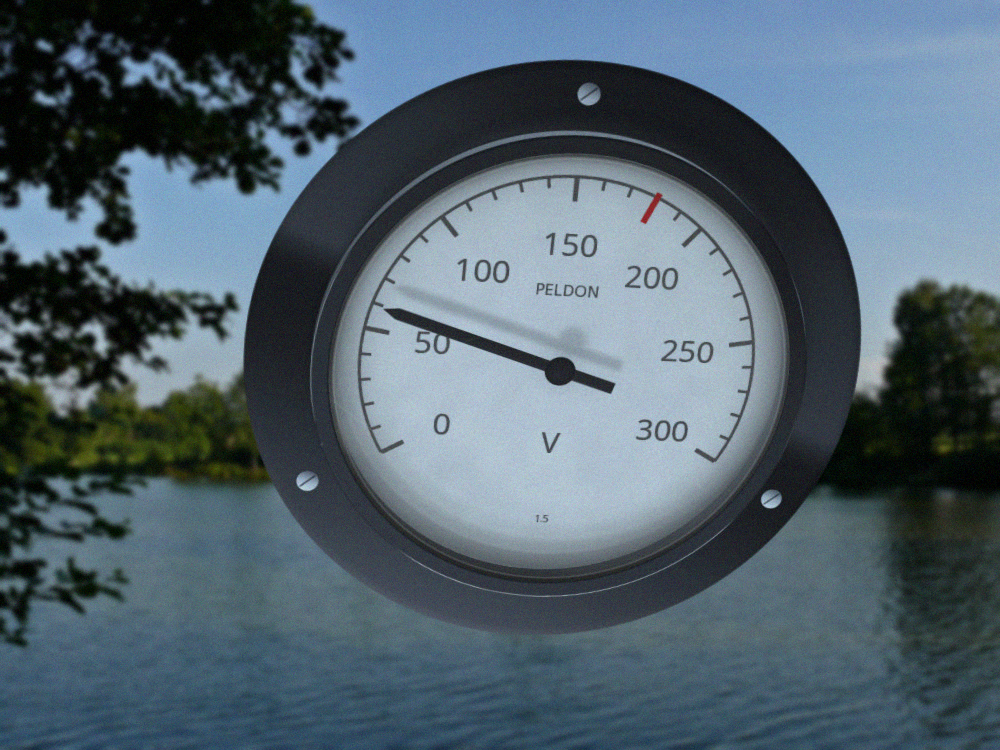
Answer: **60** V
